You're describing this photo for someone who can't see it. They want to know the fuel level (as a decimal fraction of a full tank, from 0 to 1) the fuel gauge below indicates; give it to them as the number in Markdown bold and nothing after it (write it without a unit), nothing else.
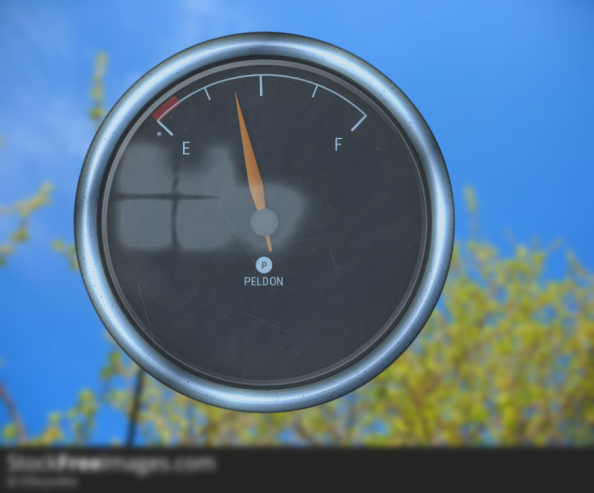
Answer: **0.375**
